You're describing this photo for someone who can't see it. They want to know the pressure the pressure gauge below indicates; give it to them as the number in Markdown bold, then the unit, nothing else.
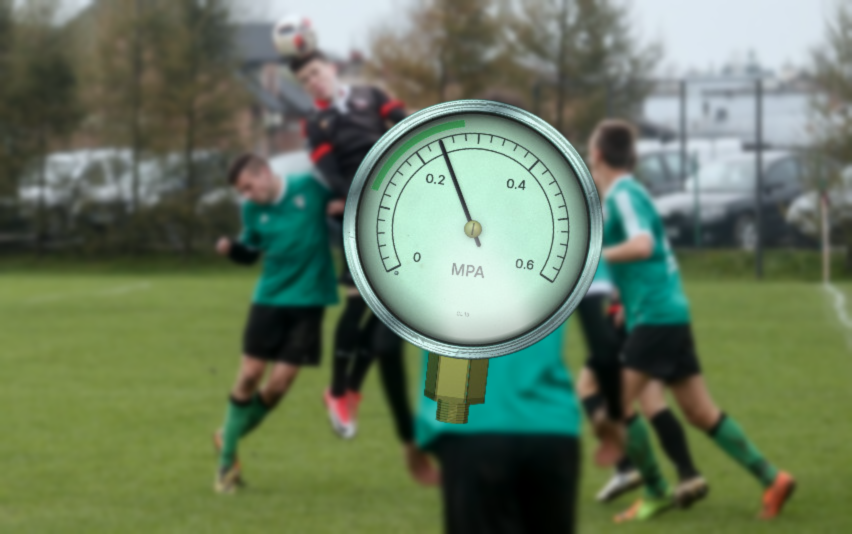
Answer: **0.24** MPa
